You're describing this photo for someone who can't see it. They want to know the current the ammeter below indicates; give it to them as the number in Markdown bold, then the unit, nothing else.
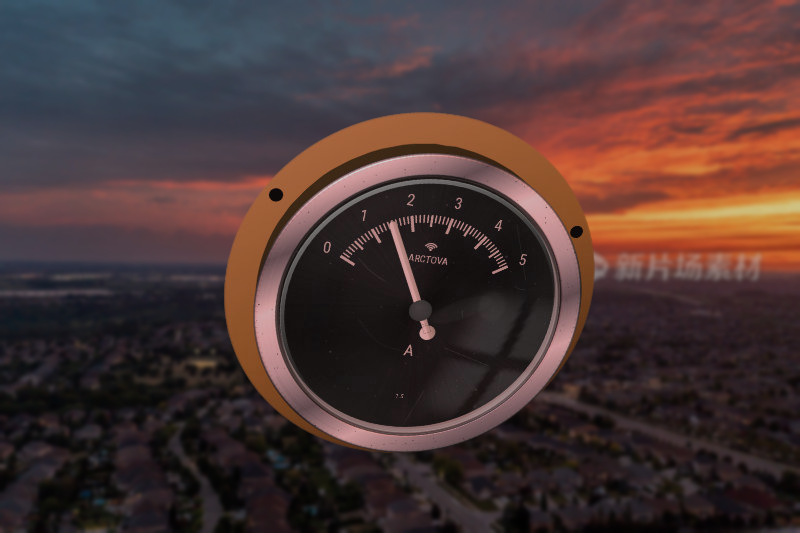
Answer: **1.5** A
